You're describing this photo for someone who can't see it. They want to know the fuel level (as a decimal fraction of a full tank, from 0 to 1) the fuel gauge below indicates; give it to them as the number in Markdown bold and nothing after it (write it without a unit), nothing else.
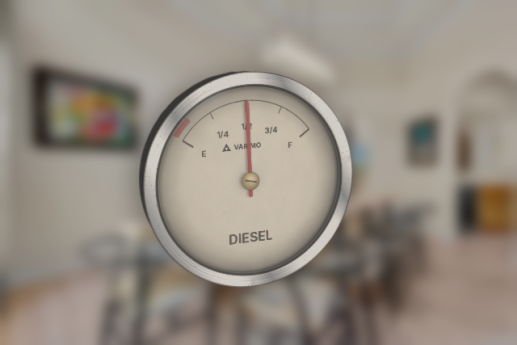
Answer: **0.5**
